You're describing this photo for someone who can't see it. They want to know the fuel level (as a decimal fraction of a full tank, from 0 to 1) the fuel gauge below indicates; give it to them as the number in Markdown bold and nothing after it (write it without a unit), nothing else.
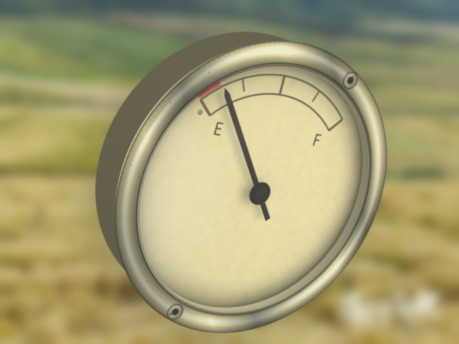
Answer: **0.125**
